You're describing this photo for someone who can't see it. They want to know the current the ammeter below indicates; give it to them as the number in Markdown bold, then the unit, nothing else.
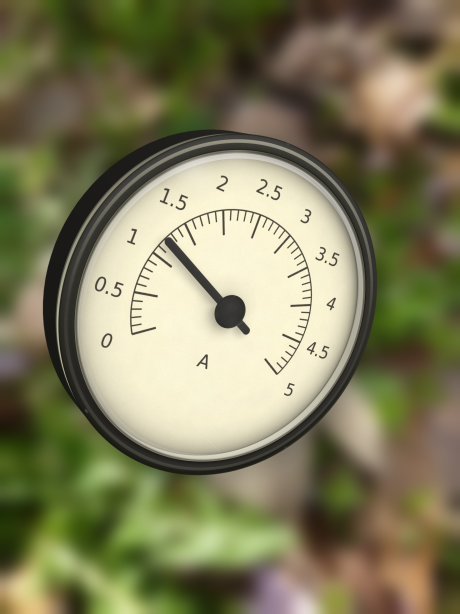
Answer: **1.2** A
